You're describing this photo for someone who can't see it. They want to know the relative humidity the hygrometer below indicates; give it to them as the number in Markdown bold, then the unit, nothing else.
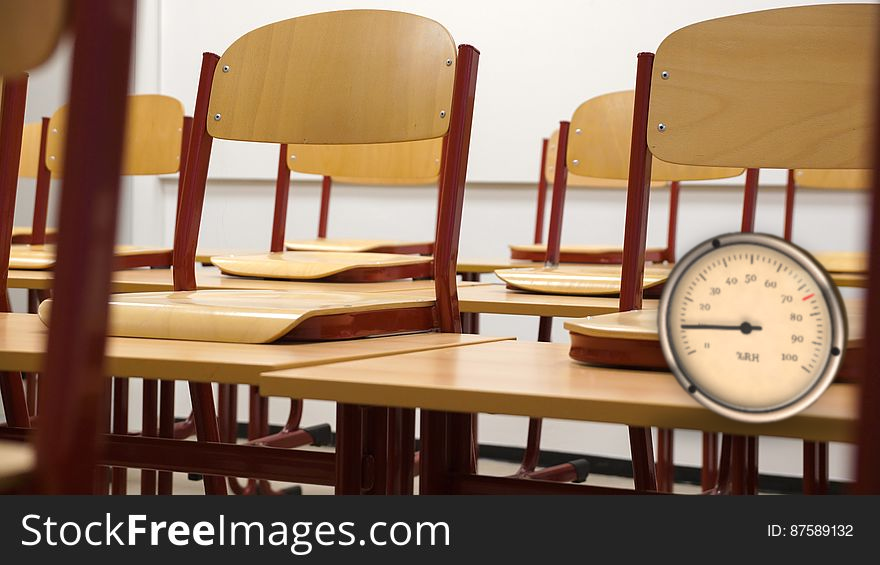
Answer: **10** %
